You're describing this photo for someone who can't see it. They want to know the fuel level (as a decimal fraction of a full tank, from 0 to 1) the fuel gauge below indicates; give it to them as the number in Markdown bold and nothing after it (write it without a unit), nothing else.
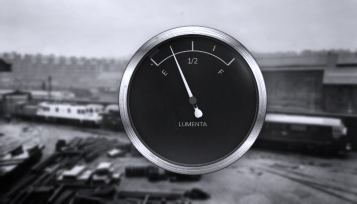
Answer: **0.25**
